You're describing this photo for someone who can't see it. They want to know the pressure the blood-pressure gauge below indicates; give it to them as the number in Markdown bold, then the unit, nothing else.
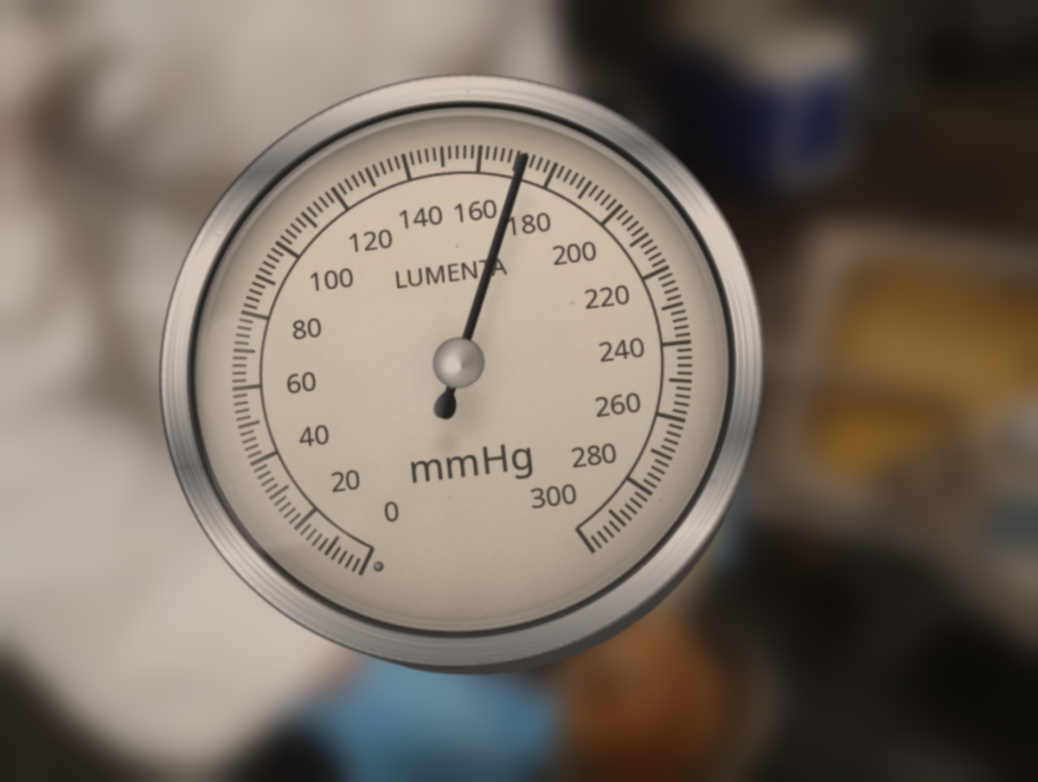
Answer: **172** mmHg
